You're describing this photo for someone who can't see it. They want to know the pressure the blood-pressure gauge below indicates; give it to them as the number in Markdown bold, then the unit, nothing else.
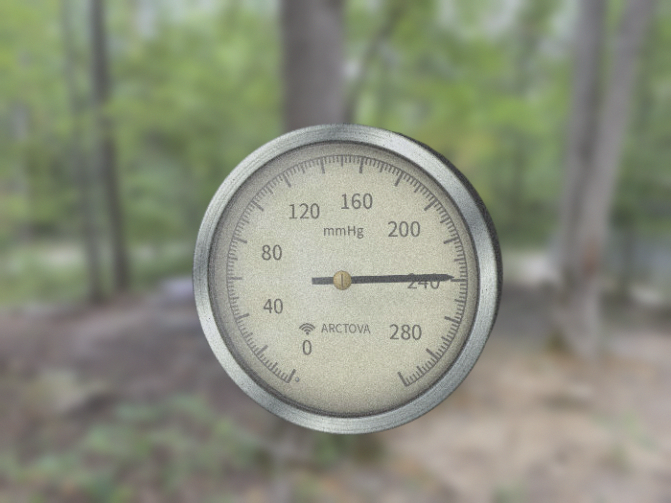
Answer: **238** mmHg
